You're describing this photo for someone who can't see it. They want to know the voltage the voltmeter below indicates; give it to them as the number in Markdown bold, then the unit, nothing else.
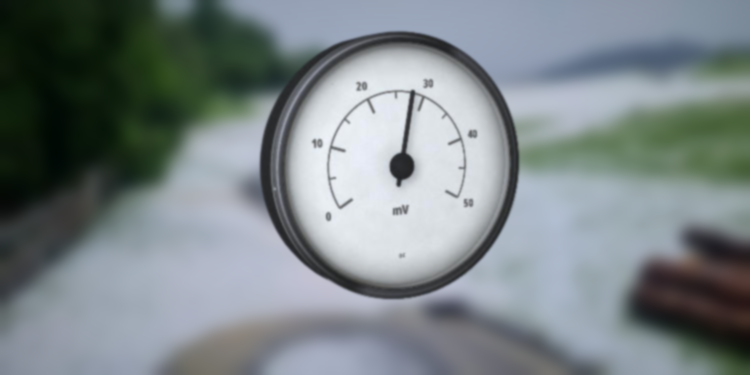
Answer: **27.5** mV
